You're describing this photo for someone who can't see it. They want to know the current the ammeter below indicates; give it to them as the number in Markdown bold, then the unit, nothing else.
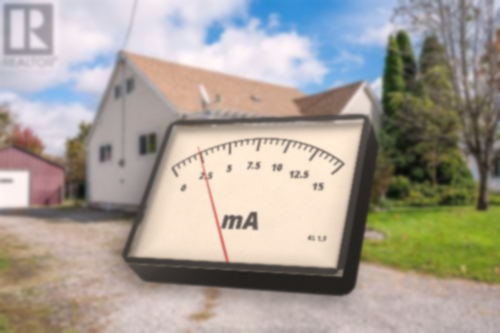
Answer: **2.5** mA
